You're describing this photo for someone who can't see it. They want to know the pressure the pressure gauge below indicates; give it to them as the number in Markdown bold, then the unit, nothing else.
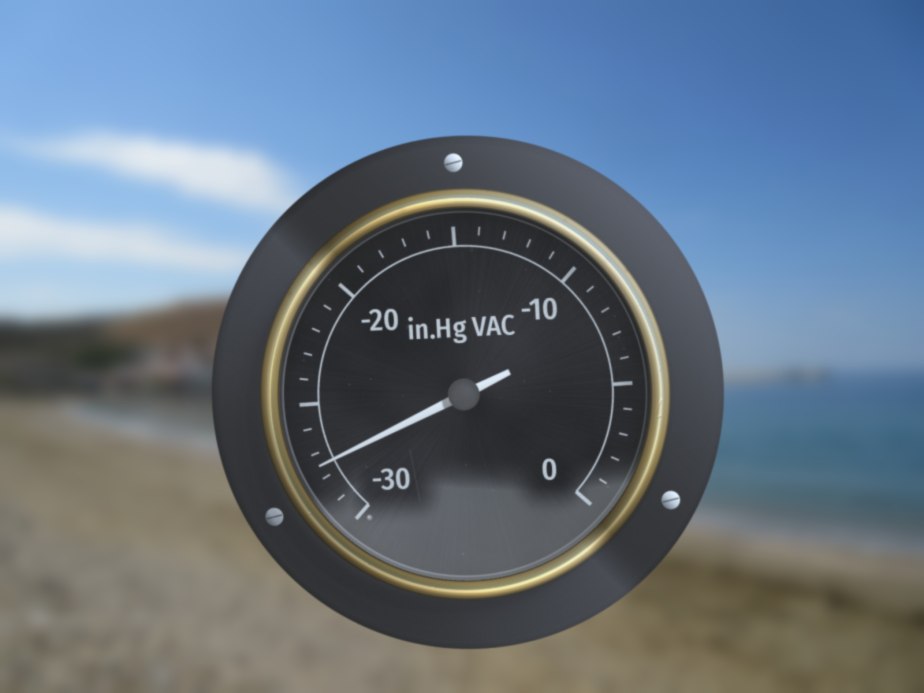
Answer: **-27.5** inHg
